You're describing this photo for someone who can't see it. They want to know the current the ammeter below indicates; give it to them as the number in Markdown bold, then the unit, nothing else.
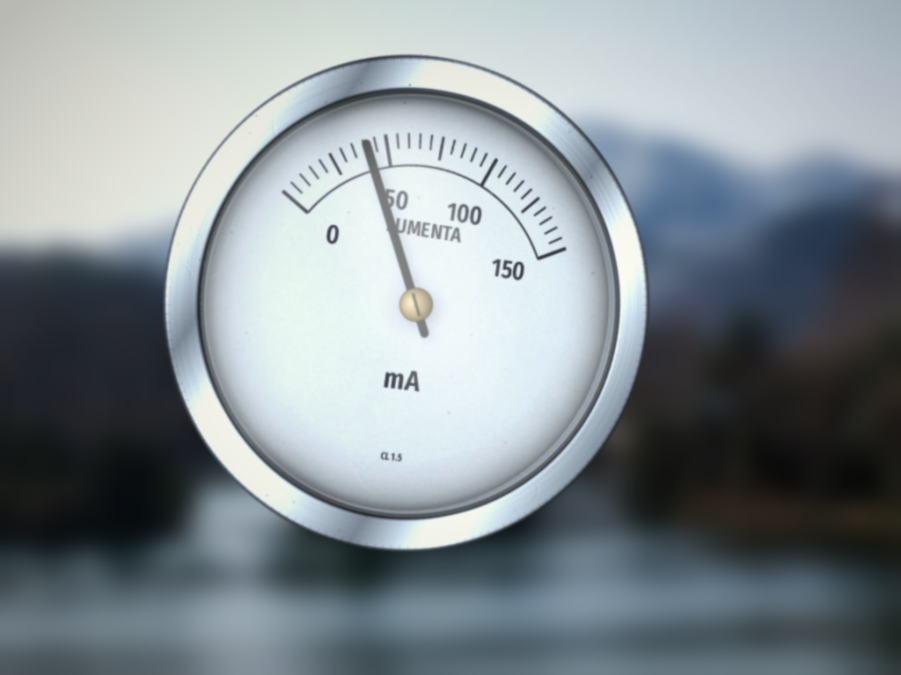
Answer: **40** mA
